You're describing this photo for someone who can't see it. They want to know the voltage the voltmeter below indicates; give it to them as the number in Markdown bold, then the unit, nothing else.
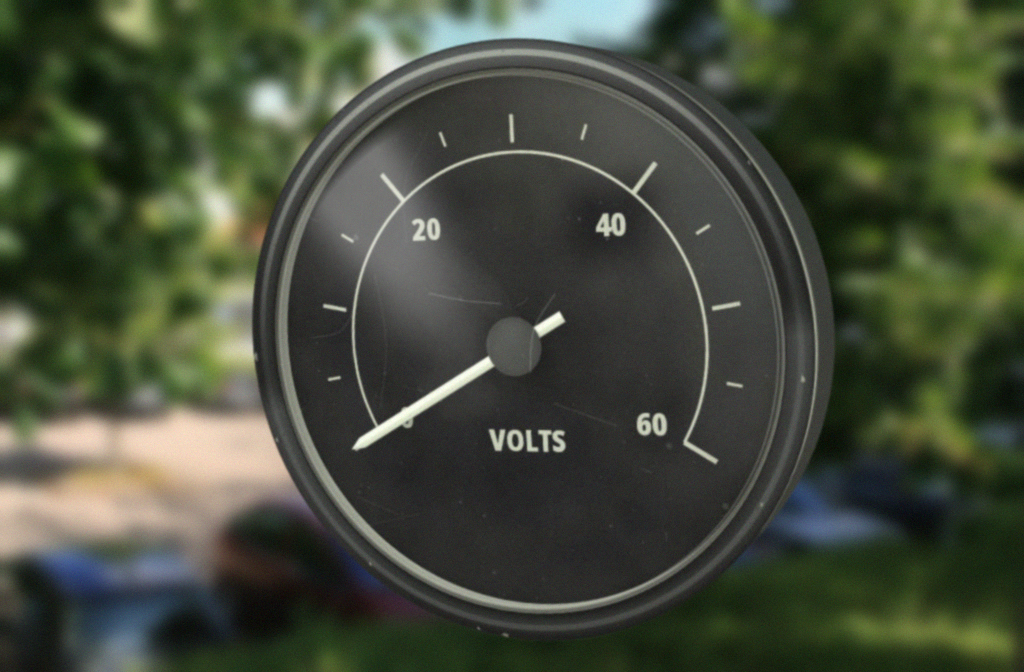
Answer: **0** V
